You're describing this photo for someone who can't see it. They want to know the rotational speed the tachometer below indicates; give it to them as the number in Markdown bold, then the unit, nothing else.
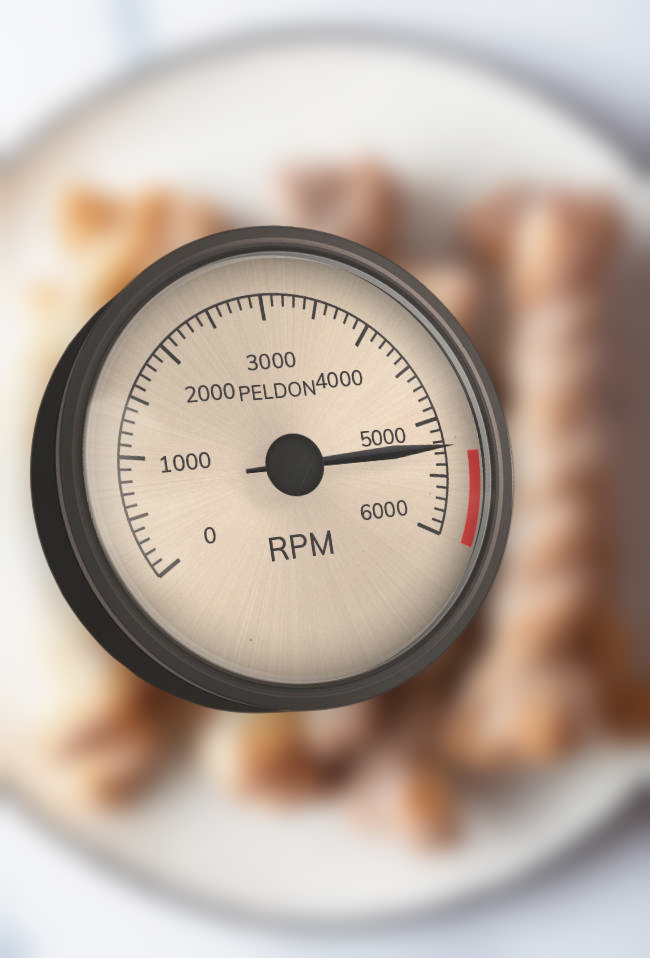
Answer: **5250** rpm
